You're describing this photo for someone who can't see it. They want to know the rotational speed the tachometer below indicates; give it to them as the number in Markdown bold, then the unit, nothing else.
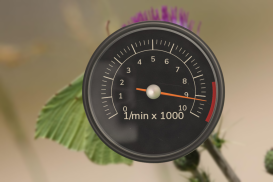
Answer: **9200** rpm
